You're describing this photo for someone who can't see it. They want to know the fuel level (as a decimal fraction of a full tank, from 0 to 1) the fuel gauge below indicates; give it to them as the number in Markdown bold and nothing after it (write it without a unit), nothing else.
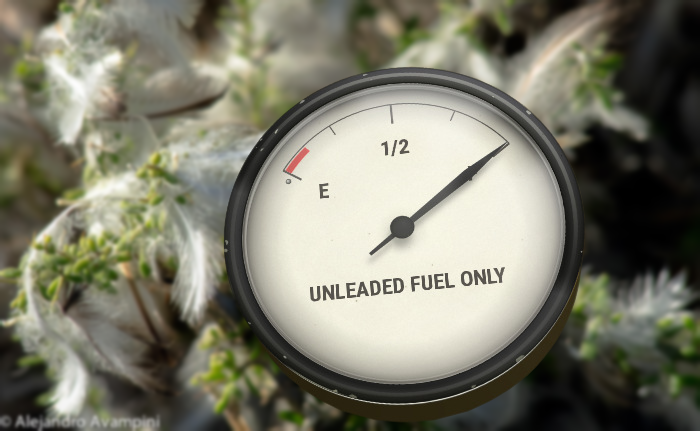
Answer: **1**
